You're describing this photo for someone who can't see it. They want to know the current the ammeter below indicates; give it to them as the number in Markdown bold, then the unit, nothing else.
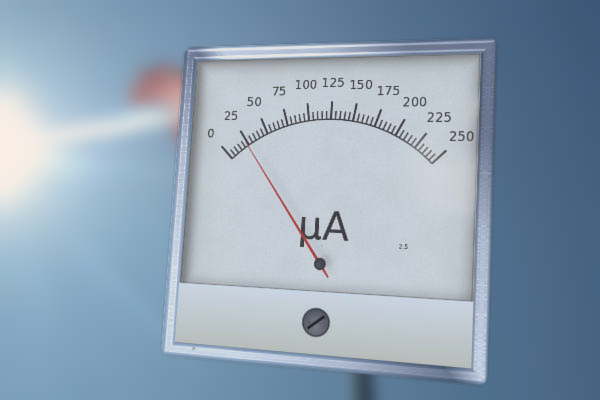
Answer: **25** µA
